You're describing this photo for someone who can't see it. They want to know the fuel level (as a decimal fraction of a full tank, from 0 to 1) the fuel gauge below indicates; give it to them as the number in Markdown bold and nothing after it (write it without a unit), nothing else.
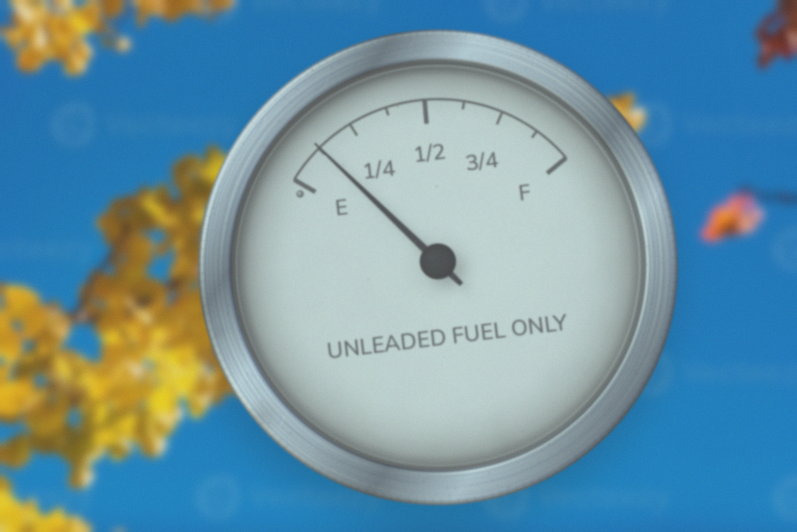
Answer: **0.125**
